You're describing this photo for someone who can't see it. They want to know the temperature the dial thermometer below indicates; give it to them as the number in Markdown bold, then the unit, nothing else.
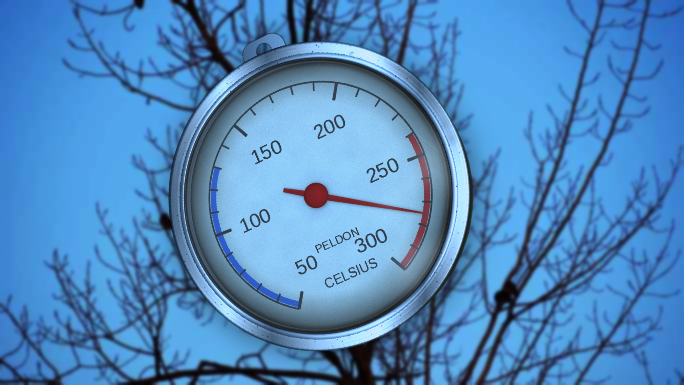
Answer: **275** °C
